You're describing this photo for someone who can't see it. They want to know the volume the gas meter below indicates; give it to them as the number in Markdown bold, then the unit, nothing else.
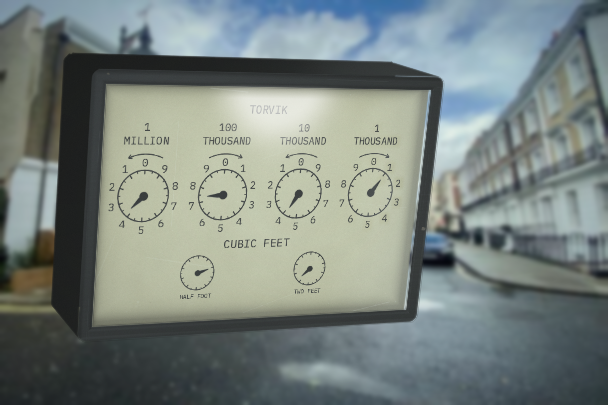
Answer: **374100** ft³
